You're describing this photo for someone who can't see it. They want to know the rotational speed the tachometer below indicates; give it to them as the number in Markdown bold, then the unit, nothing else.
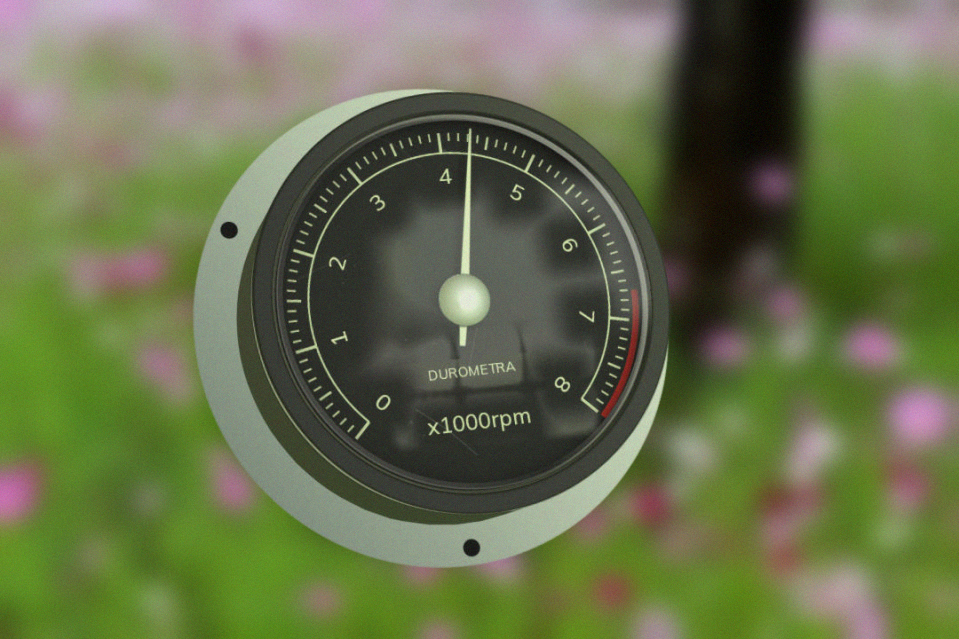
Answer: **4300** rpm
